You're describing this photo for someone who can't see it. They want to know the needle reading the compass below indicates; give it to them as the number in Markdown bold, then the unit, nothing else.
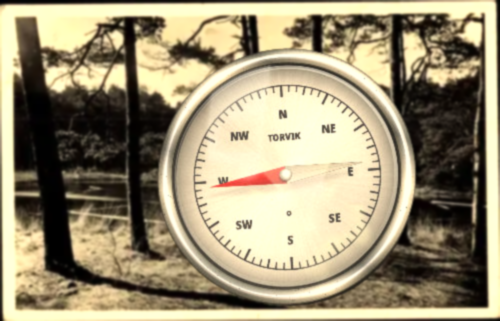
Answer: **265** °
